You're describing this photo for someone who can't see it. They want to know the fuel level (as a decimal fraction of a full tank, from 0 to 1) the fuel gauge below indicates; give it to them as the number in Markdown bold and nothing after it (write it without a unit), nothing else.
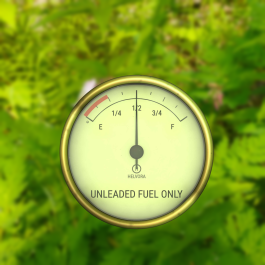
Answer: **0.5**
